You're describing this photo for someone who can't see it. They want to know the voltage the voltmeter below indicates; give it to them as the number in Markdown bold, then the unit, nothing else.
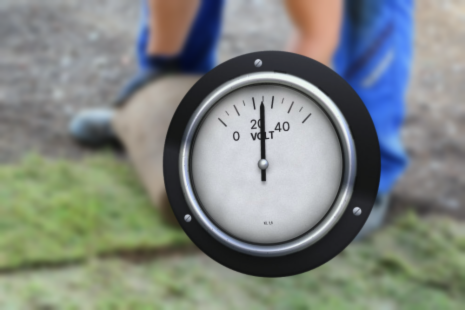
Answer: **25** V
